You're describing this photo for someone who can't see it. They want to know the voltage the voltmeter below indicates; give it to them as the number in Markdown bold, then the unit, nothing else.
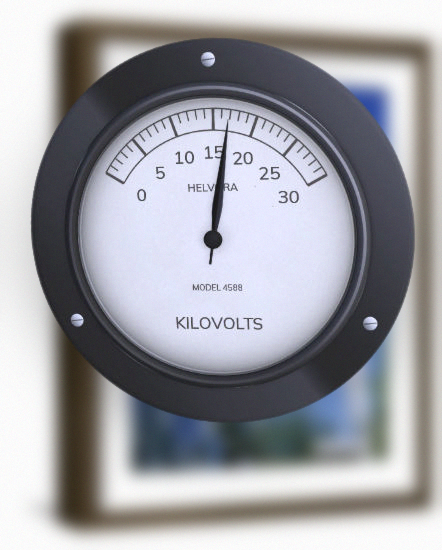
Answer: **17** kV
